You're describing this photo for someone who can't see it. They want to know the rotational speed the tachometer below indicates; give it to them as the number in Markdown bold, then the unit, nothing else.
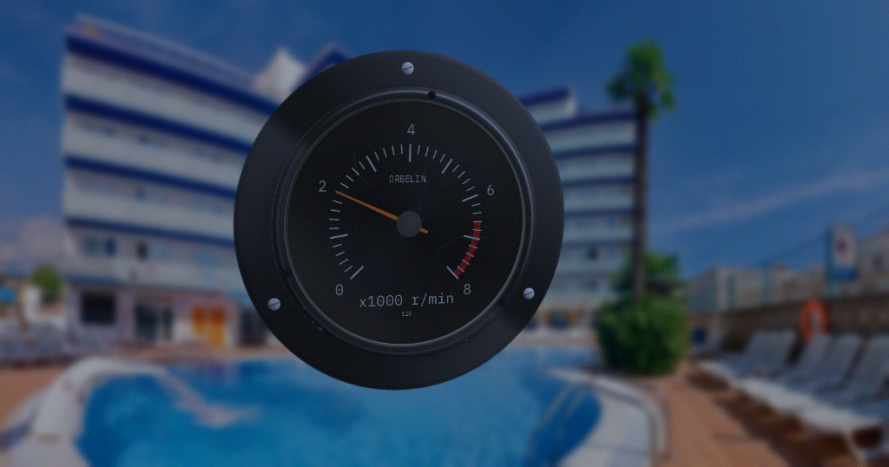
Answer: **2000** rpm
